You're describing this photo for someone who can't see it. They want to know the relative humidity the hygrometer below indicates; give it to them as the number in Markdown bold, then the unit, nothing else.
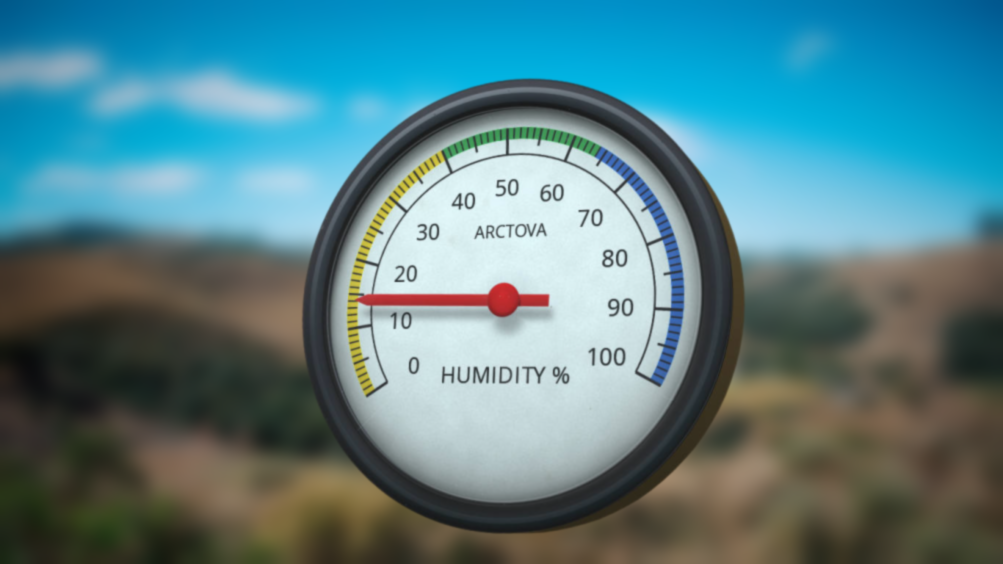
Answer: **14** %
